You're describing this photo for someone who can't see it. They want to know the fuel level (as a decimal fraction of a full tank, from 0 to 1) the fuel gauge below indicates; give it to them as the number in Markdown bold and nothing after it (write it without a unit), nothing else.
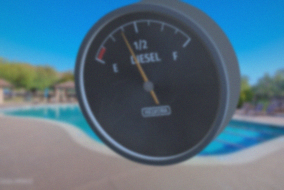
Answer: **0.375**
